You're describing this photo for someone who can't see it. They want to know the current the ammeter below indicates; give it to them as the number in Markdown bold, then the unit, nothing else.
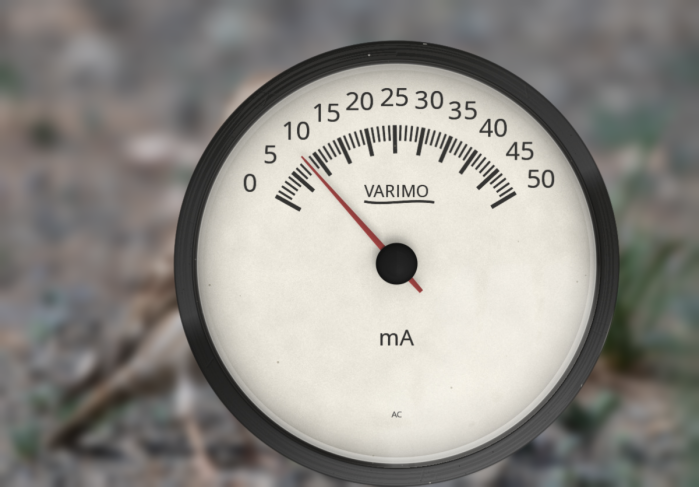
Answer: **8** mA
